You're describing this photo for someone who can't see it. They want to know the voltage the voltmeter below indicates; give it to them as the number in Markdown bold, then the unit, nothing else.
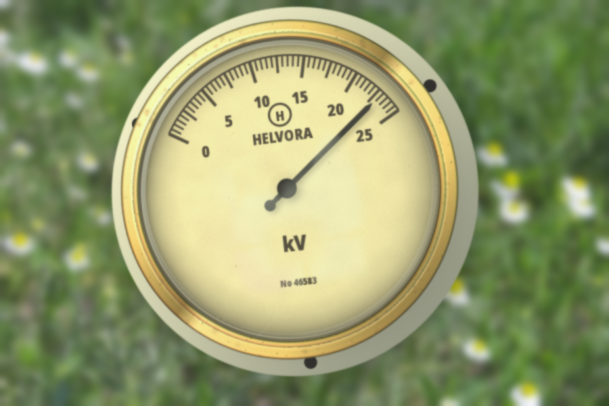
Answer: **23** kV
